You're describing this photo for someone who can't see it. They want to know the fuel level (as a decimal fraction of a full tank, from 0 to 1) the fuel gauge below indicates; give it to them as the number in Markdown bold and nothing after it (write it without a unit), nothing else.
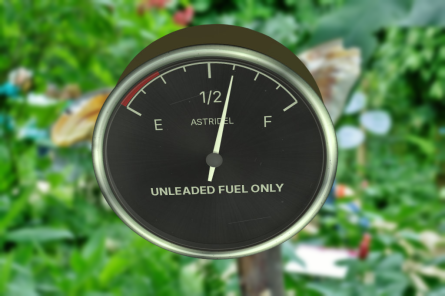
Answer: **0.625**
